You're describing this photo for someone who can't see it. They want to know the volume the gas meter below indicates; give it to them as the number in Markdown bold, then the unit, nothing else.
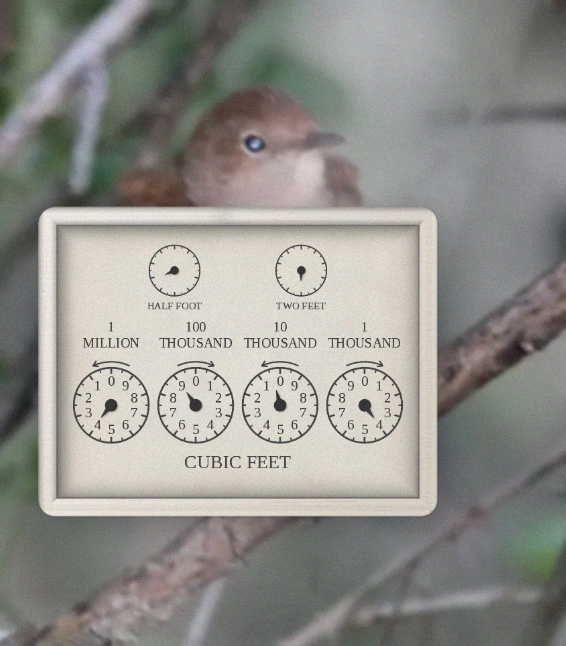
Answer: **390400** ft³
